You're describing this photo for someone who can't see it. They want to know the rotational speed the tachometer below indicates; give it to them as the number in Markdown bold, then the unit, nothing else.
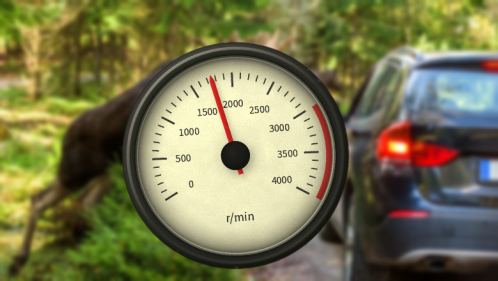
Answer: **1750** rpm
